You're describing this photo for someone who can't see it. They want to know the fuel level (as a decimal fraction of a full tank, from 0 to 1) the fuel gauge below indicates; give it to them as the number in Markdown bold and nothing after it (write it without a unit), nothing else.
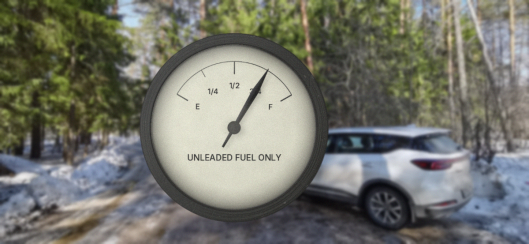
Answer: **0.75**
